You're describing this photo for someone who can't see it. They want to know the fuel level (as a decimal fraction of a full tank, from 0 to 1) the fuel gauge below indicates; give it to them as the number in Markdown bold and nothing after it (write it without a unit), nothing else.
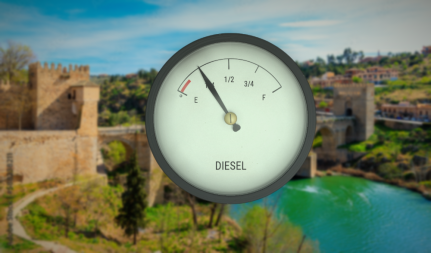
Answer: **0.25**
